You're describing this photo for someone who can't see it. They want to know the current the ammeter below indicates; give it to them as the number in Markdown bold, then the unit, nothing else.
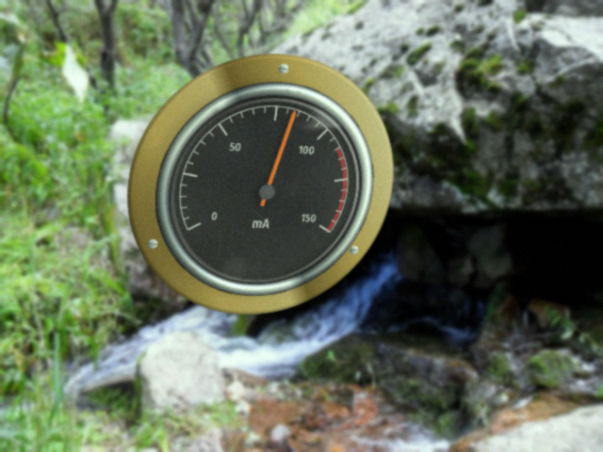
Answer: **82.5** mA
